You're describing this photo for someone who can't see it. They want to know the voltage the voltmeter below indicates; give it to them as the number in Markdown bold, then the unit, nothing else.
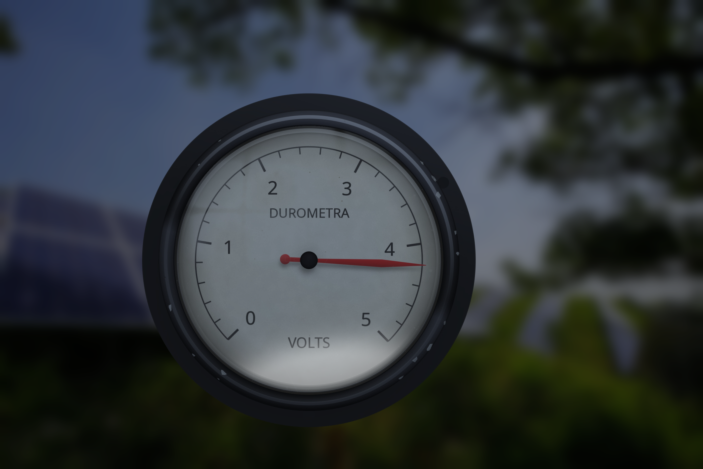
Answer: **4.2** V
